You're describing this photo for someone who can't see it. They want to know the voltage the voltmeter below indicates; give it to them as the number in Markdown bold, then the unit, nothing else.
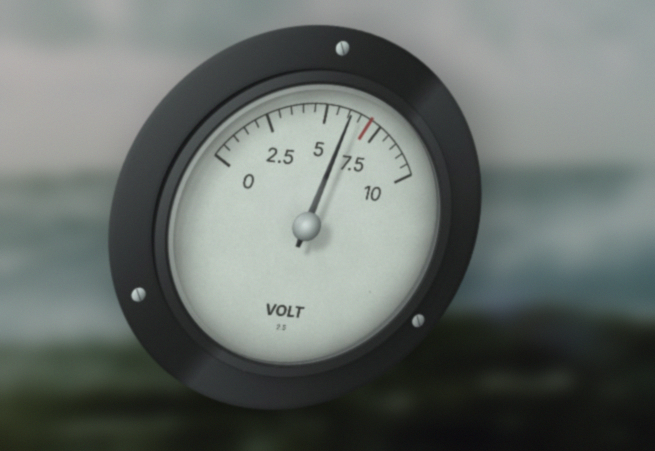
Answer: **6** V
